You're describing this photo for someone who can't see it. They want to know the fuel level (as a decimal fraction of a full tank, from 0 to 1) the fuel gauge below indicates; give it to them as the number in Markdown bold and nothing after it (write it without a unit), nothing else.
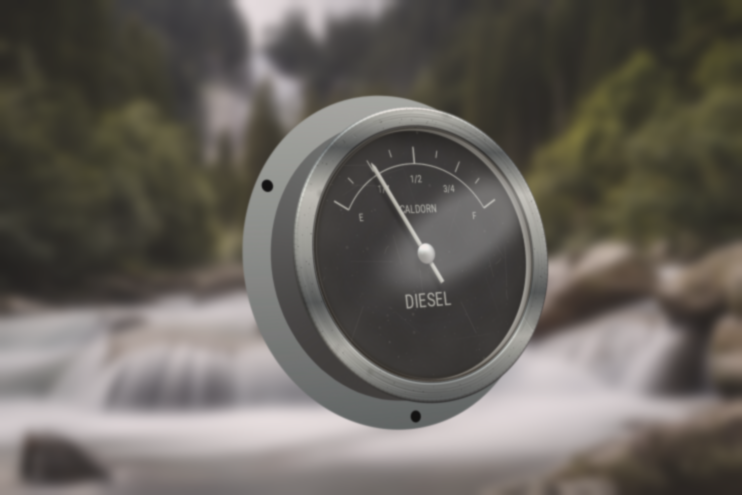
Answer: **0.25**
